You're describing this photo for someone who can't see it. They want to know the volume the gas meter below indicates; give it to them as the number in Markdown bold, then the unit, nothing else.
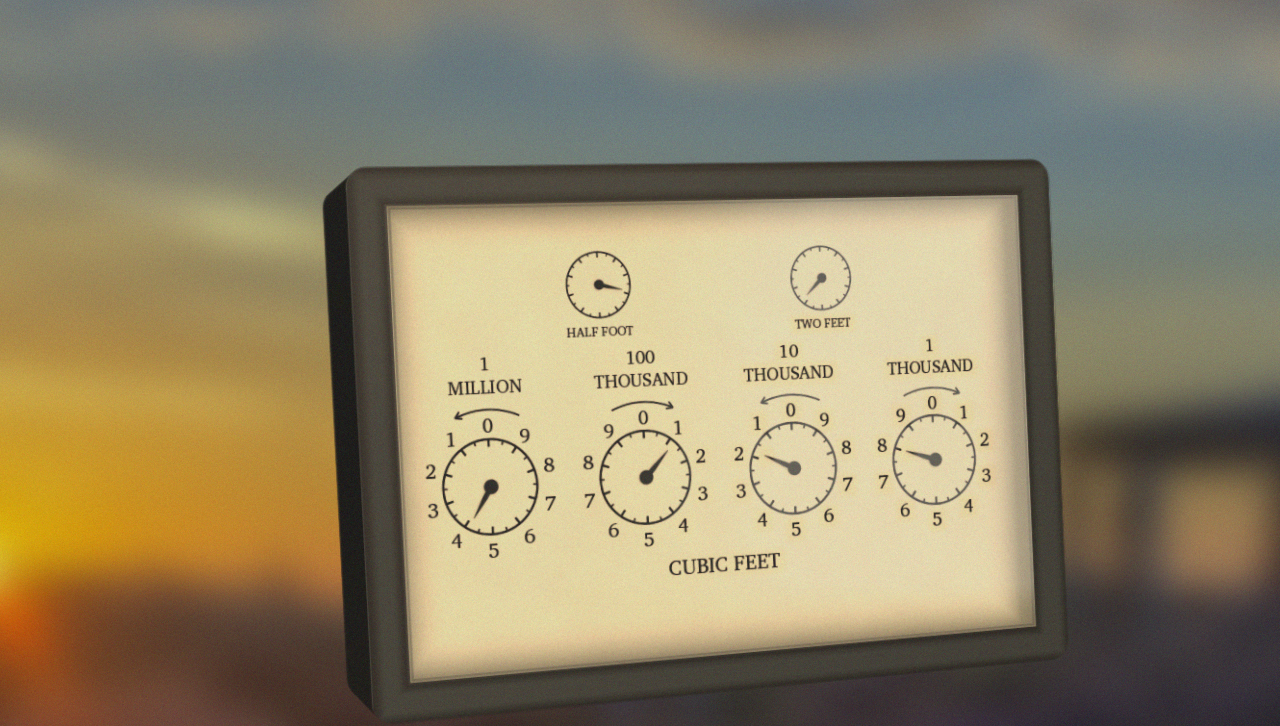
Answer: **411800** ft³
